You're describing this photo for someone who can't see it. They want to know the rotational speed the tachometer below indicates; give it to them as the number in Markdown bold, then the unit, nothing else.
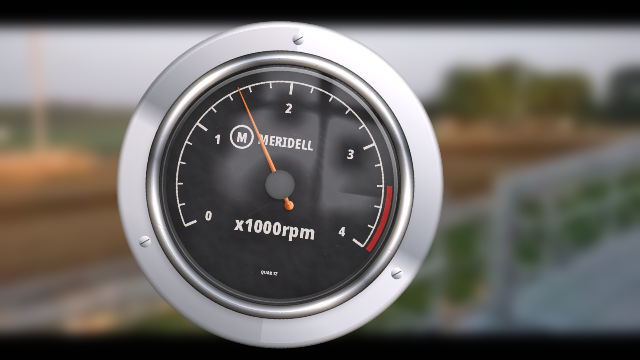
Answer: **1500** rpm
